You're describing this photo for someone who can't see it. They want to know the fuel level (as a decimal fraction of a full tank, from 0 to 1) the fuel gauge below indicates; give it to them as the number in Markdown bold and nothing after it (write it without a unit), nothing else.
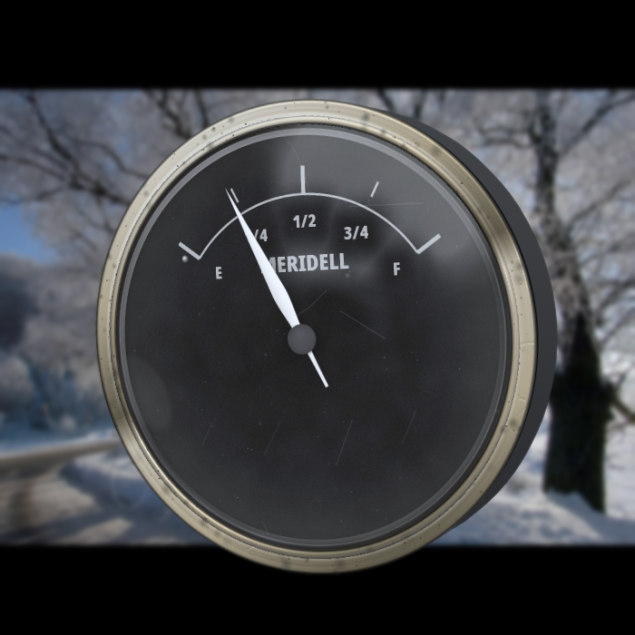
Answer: **0.25**
